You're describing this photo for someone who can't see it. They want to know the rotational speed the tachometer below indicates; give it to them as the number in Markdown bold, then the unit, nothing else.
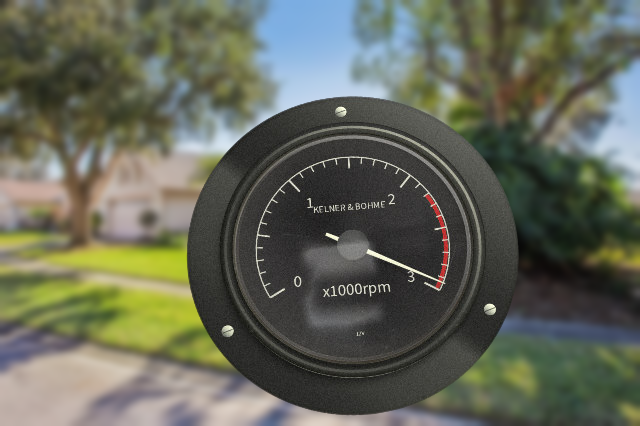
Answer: **2950** rpm
